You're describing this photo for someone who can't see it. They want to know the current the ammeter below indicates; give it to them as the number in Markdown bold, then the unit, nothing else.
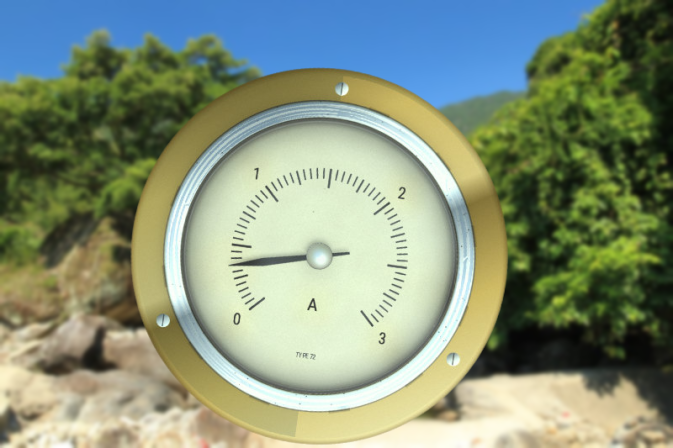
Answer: **0.35** A
